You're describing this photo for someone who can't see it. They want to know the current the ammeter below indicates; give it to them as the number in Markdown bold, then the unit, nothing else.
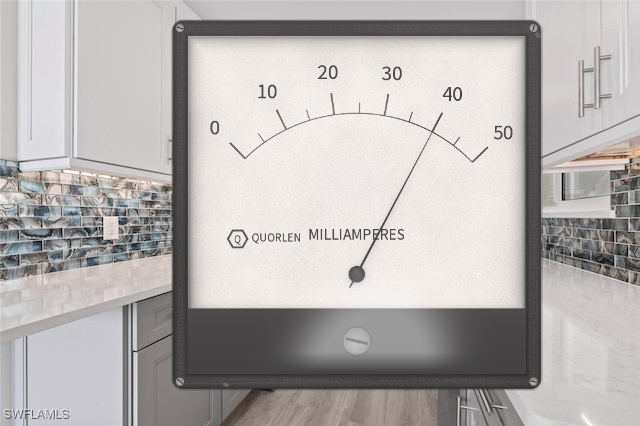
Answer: **40** mA
